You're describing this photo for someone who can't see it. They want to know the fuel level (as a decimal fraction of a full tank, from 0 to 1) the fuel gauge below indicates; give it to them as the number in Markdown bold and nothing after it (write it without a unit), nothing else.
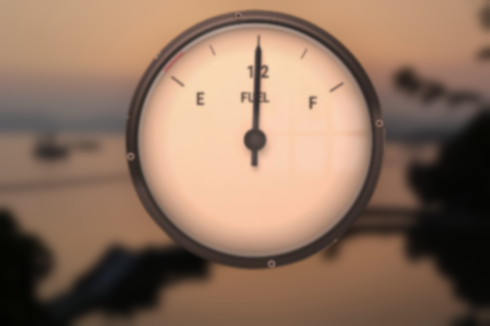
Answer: **0.5**
